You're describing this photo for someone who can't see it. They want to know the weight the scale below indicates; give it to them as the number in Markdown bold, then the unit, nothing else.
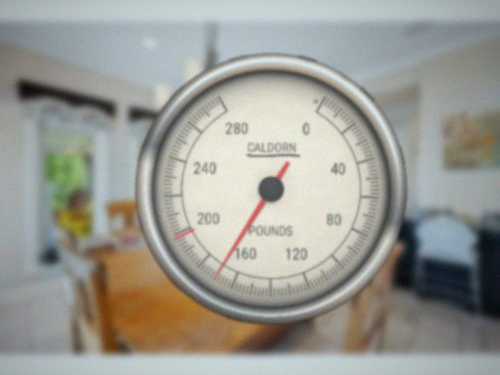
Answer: **170** lb
